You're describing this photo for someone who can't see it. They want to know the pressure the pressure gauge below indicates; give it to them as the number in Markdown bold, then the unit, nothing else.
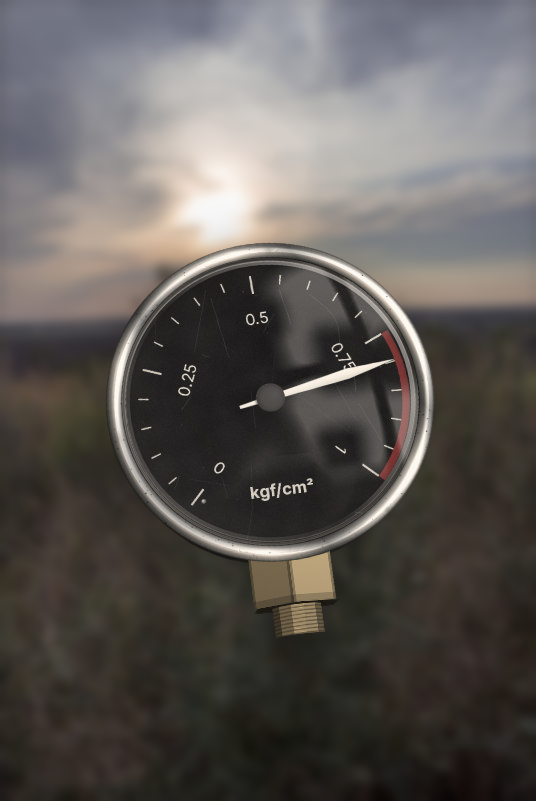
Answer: **0.8** kg/cm²
